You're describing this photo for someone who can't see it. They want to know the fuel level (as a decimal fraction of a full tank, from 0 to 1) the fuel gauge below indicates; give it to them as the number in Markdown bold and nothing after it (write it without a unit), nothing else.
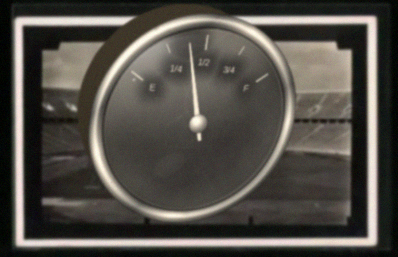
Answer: **0.375**
